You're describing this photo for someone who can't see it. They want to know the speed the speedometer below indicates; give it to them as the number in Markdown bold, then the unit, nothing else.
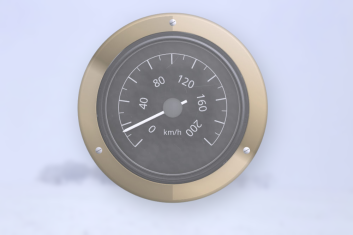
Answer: **15** km/h
